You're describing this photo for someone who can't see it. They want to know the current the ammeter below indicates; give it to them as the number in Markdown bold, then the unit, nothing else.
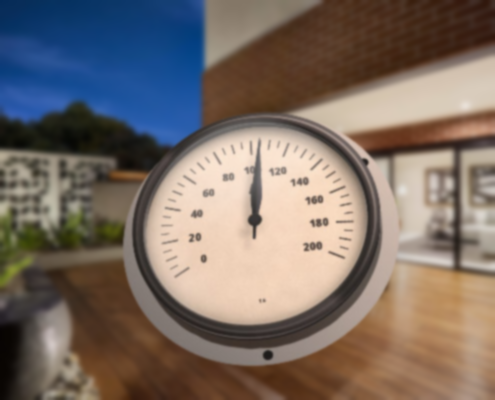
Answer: **105** A
